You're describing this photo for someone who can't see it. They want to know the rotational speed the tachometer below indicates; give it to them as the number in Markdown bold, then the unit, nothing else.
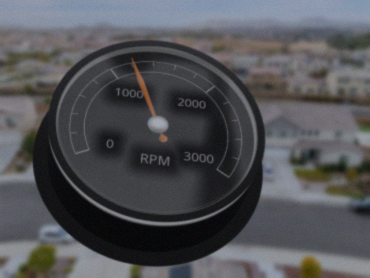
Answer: **1200** rpm
